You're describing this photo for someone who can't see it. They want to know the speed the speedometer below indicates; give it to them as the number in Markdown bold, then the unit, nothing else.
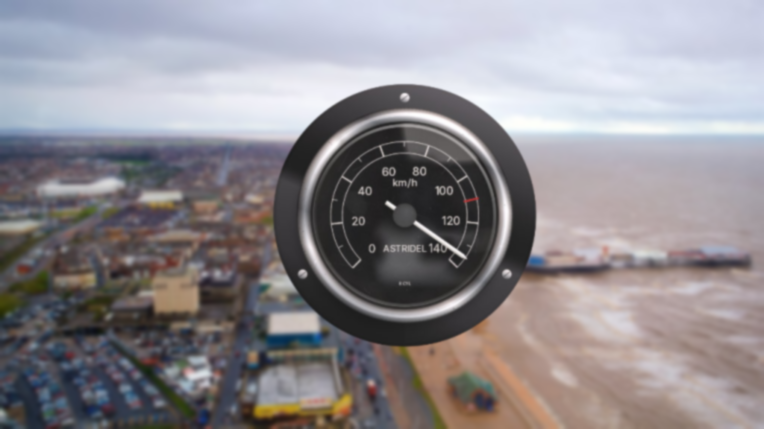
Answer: **135** km/h
